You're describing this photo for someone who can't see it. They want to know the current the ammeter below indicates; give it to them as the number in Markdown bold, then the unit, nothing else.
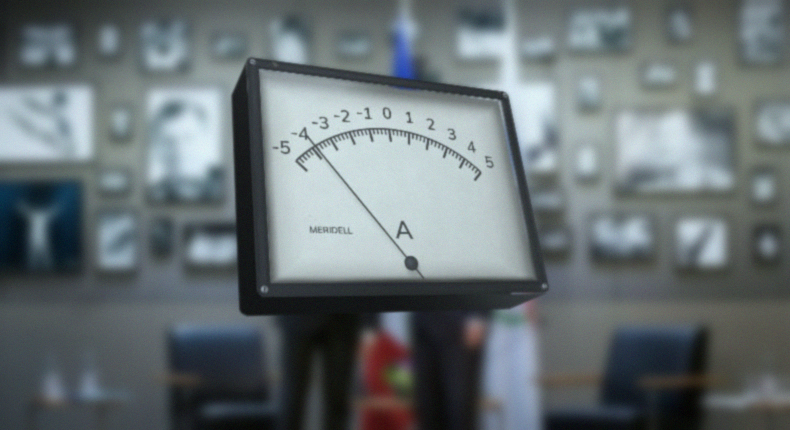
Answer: **-4** A
